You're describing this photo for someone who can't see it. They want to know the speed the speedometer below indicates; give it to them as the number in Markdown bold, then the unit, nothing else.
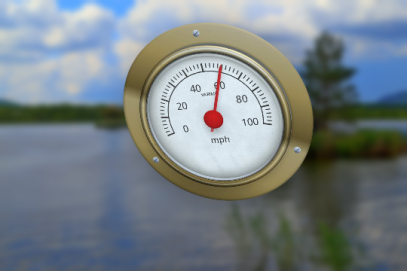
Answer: **60** mph
